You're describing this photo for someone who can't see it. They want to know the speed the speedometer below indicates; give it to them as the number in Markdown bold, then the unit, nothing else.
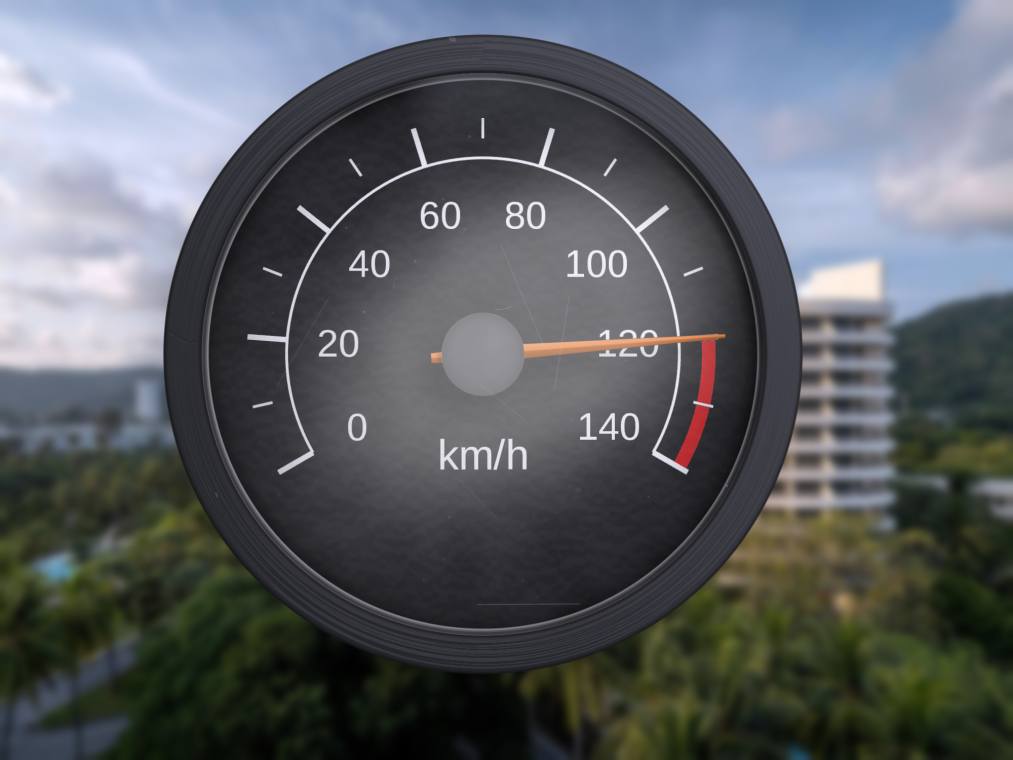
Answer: **120** km/h
